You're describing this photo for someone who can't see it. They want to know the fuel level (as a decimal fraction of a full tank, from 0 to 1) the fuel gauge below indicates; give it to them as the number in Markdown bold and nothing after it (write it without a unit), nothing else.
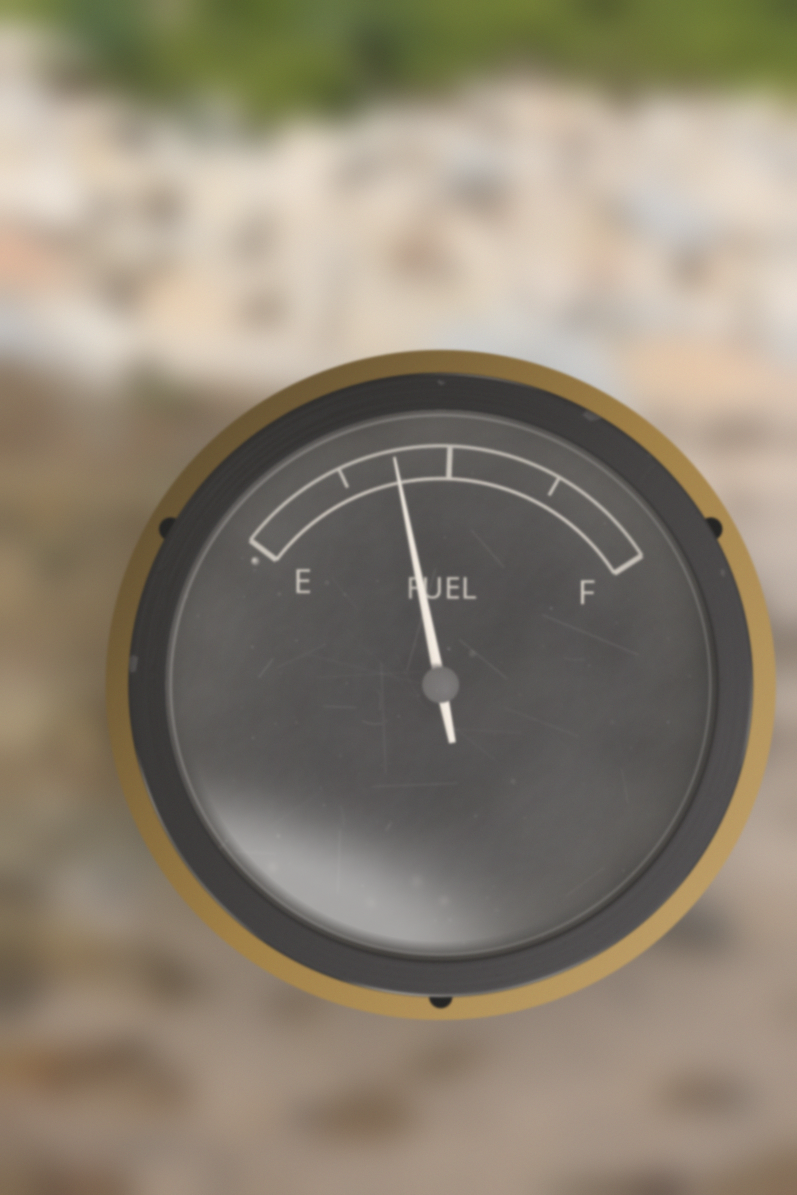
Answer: **0.375**
